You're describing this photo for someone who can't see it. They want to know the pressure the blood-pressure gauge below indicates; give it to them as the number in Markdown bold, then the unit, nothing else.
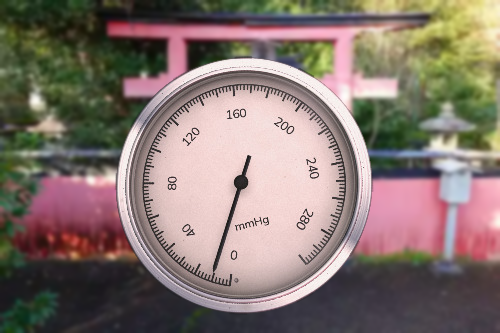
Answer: **10** mmHg
